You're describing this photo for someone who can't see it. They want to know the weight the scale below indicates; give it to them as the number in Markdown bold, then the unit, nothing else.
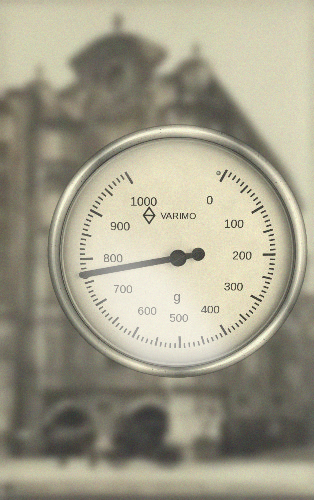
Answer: **770** g
